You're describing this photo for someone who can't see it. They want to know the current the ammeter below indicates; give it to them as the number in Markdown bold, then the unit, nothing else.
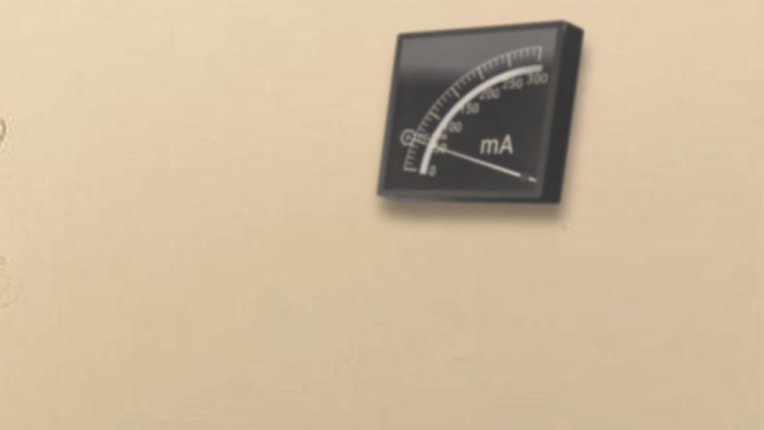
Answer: **50** mA
